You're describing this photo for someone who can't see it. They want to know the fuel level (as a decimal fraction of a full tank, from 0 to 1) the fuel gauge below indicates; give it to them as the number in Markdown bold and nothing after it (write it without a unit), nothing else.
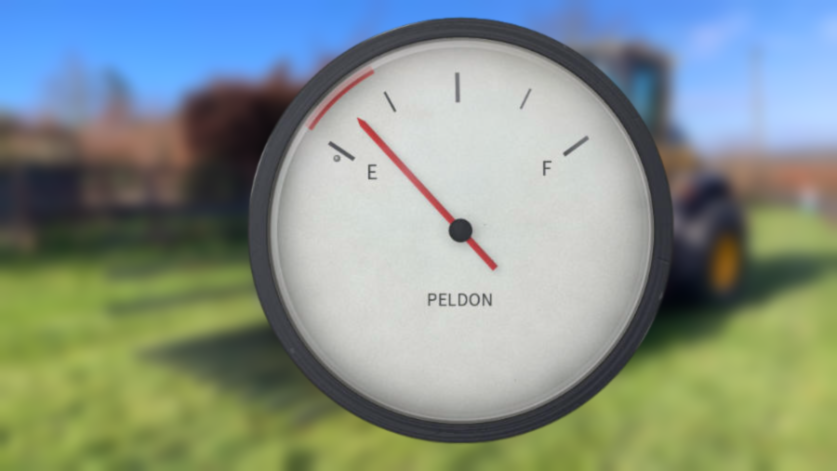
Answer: **0.125**
